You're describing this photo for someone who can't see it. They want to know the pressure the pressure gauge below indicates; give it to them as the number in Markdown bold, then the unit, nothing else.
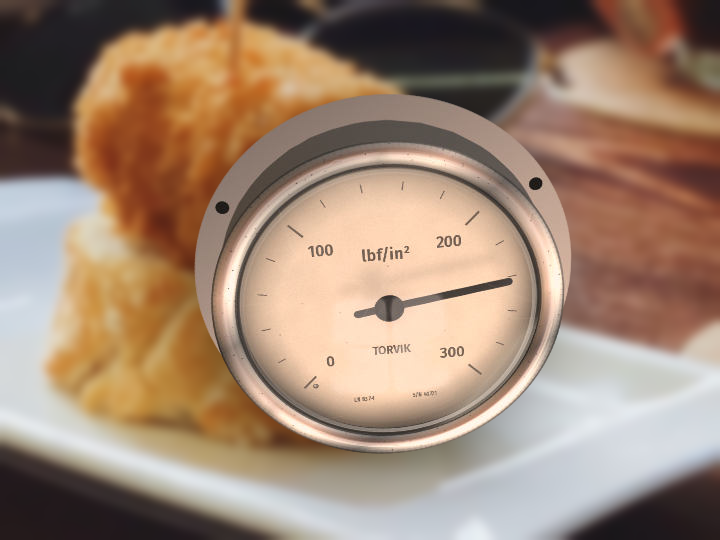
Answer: **240** psi
